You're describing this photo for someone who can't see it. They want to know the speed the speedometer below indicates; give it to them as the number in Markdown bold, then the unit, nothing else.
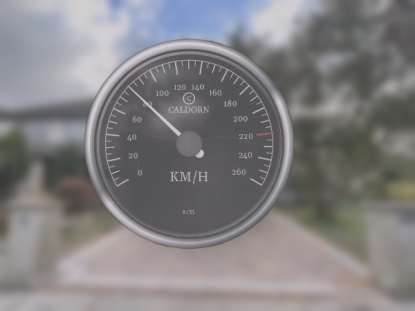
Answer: **80** km/h
